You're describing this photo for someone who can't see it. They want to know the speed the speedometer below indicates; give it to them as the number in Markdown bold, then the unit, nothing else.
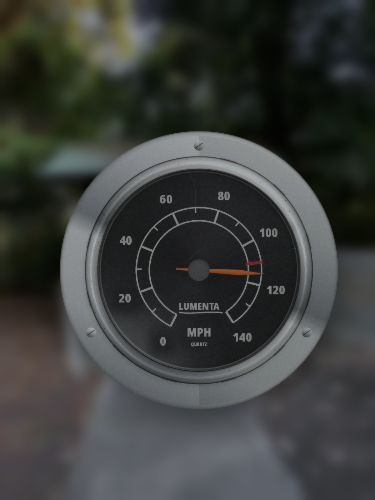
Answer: **115** mph
